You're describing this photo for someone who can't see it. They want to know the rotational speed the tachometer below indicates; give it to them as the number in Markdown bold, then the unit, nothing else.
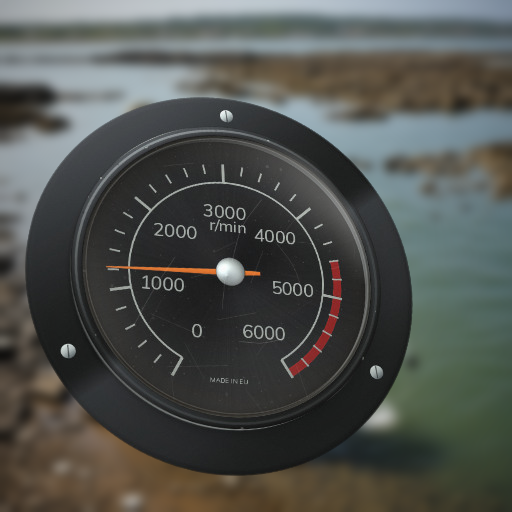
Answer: **1200** rpm
